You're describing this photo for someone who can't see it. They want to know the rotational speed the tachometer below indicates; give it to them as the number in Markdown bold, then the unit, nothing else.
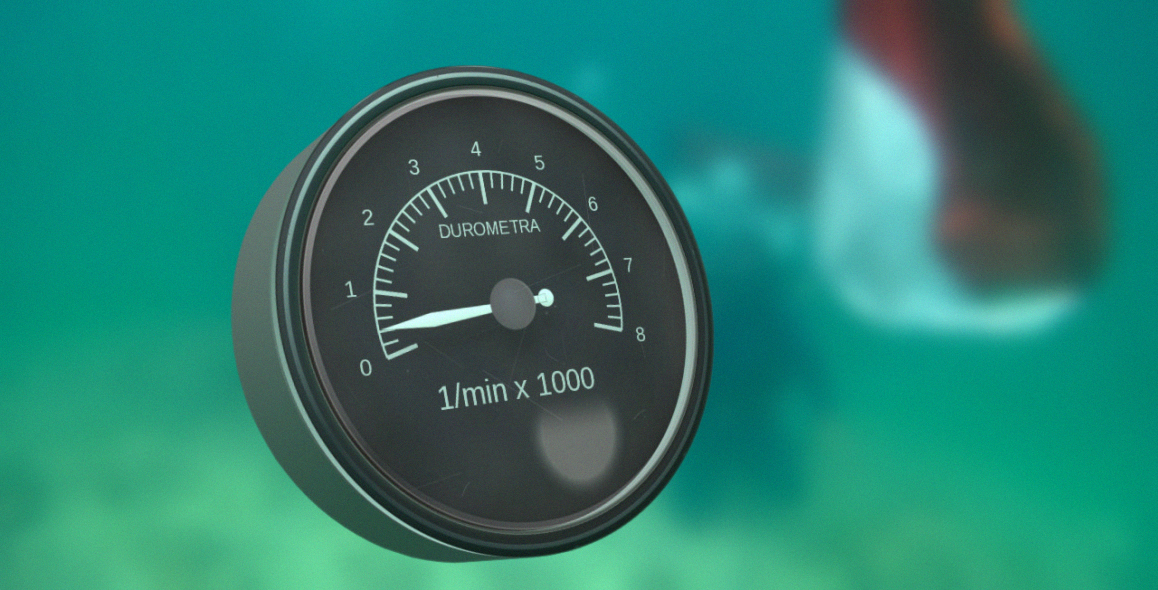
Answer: **400** rpm
